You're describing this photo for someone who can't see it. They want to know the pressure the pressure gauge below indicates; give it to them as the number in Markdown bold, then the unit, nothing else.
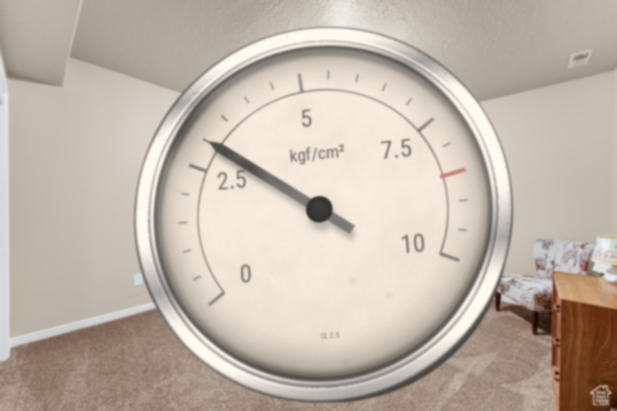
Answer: **3** kg/cm²
